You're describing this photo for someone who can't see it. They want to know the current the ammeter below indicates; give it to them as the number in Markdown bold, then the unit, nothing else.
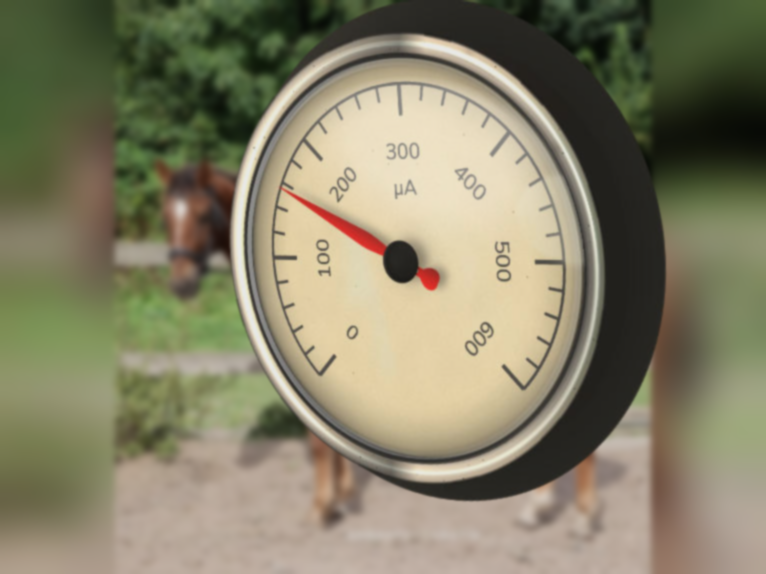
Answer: **160** µA
